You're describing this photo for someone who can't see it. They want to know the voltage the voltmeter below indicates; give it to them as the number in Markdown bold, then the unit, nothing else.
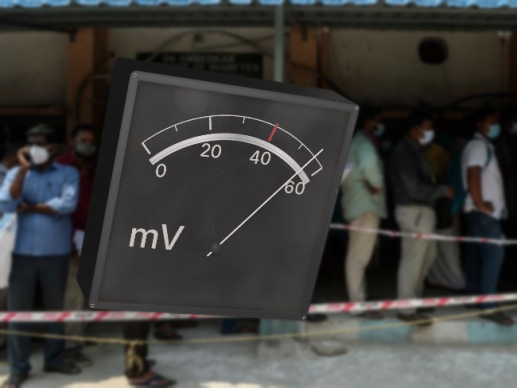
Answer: **55** mV
